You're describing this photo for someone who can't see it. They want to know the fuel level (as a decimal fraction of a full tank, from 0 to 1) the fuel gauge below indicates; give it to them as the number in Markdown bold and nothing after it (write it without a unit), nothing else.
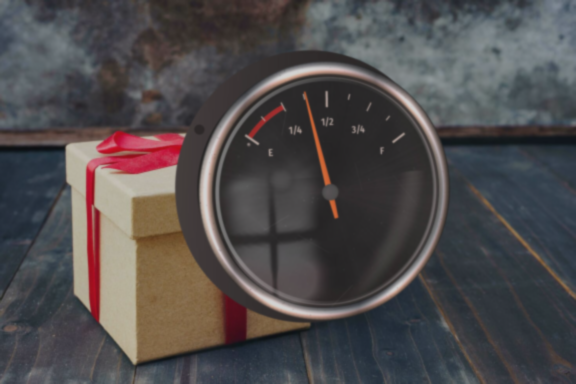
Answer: **0.375**
